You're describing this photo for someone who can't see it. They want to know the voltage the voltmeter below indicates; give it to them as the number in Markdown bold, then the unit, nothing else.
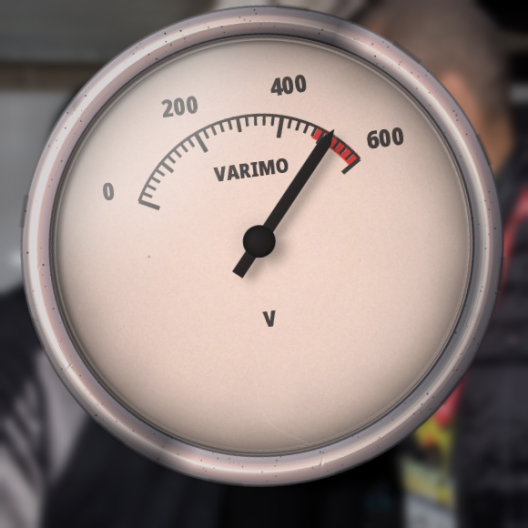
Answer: **520** V
